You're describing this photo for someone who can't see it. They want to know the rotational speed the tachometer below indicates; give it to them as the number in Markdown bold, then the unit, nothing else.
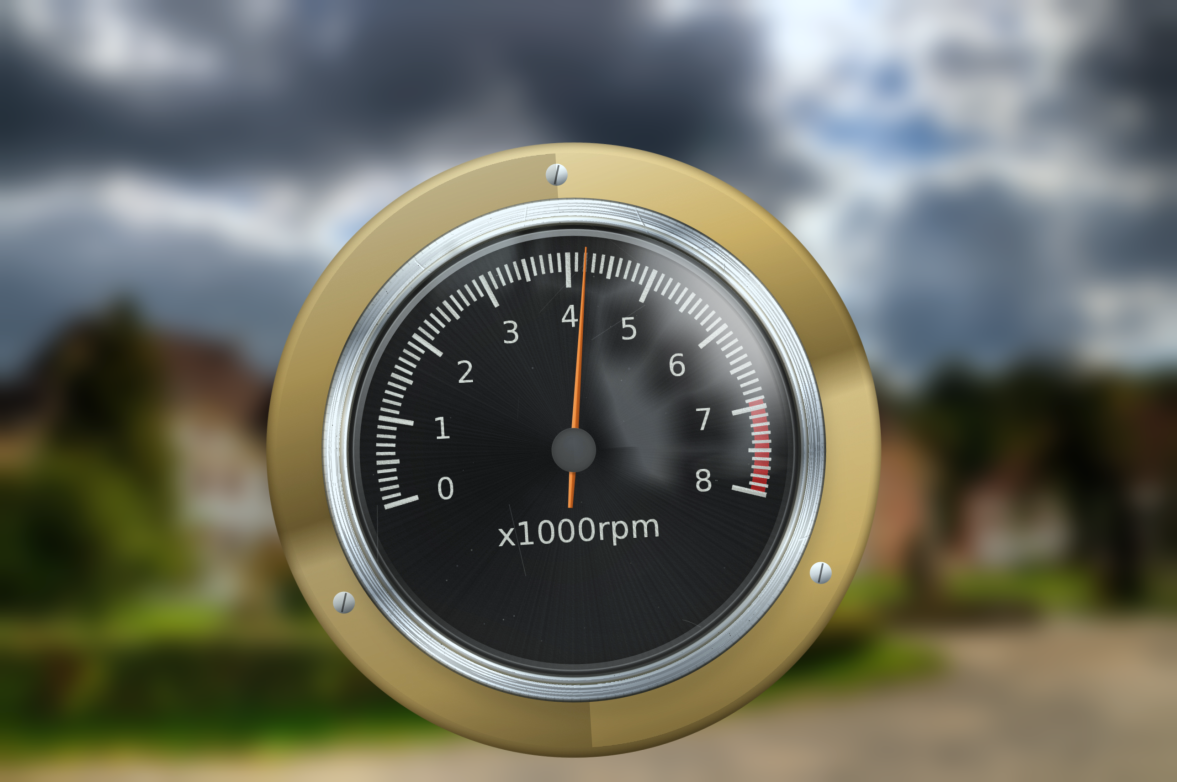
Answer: **4200** rpm
